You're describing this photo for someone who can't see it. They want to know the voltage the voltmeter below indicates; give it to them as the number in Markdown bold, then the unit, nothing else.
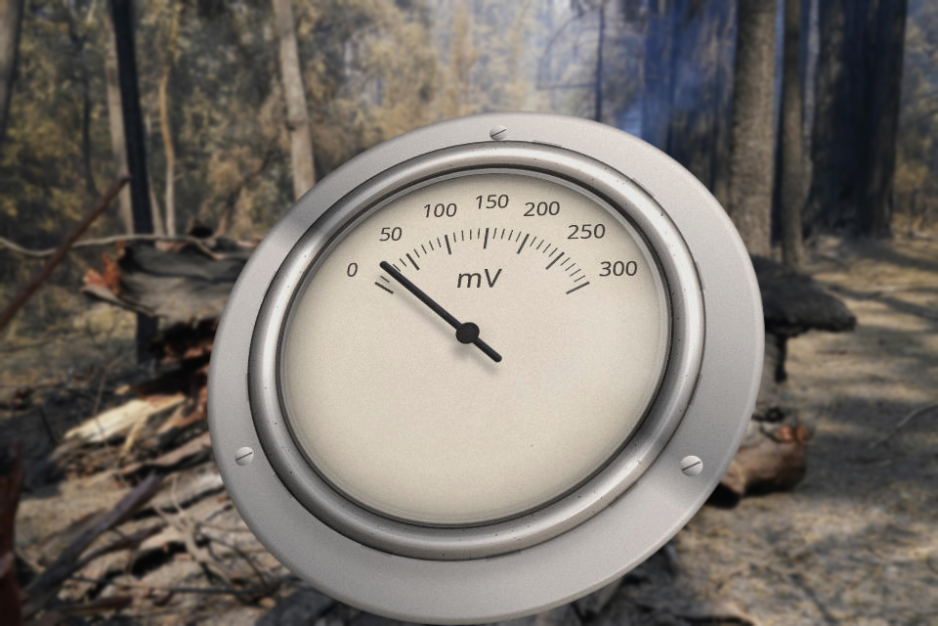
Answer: **20** mV
